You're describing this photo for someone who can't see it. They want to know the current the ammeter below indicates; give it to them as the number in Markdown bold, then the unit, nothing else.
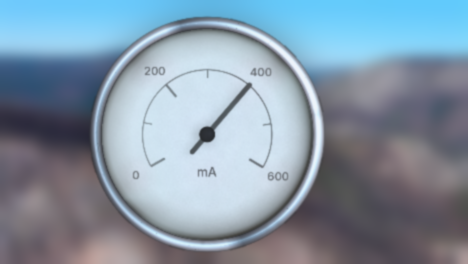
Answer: **400** mA
